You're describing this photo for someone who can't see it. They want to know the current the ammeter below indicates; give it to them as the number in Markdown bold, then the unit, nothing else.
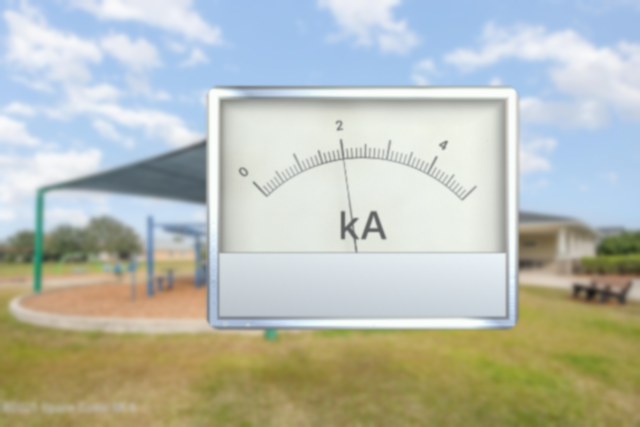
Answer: **2** kA
